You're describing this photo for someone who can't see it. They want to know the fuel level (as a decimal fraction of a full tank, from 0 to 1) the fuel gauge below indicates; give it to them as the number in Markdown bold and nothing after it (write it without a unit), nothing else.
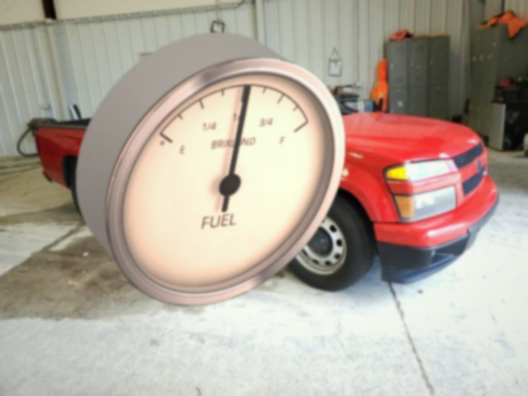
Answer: **0.5**
